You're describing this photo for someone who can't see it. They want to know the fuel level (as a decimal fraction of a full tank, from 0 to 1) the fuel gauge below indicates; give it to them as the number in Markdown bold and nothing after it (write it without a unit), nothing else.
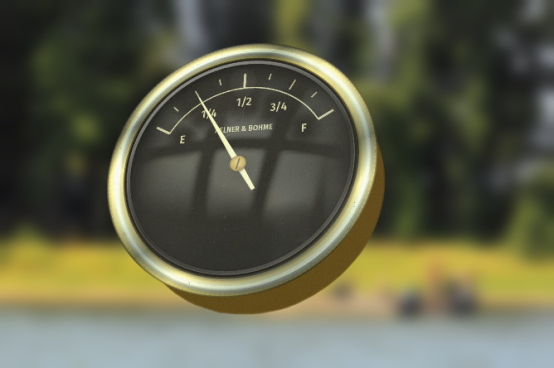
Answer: **0.25**
